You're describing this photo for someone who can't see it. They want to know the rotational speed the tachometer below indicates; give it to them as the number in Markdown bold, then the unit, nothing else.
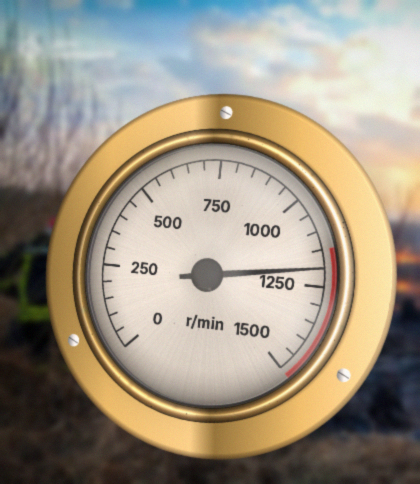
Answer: **1200** rpm
